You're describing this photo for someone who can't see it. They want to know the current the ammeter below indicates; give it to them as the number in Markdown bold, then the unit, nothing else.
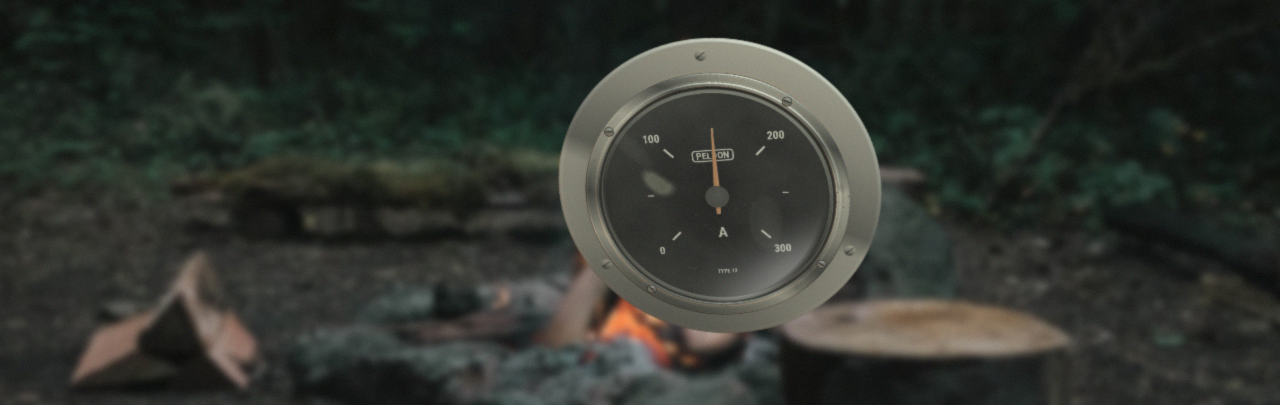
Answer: **150** A
